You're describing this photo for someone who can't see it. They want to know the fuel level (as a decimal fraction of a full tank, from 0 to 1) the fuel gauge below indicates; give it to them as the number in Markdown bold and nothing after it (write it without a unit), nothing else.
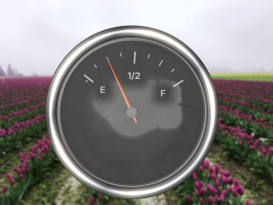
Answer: **0.25**
